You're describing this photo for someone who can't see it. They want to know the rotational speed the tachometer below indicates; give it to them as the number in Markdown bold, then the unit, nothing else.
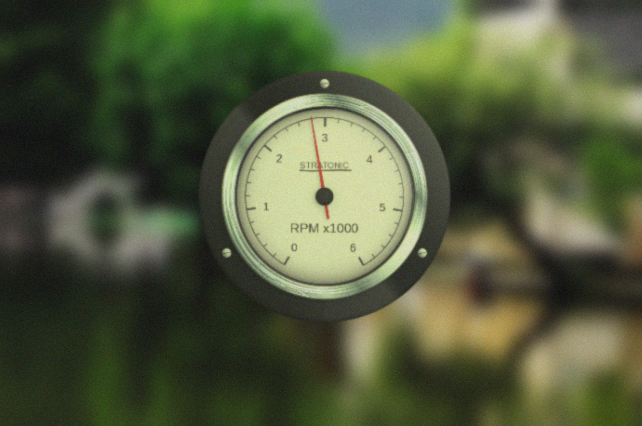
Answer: **2800** rpm
